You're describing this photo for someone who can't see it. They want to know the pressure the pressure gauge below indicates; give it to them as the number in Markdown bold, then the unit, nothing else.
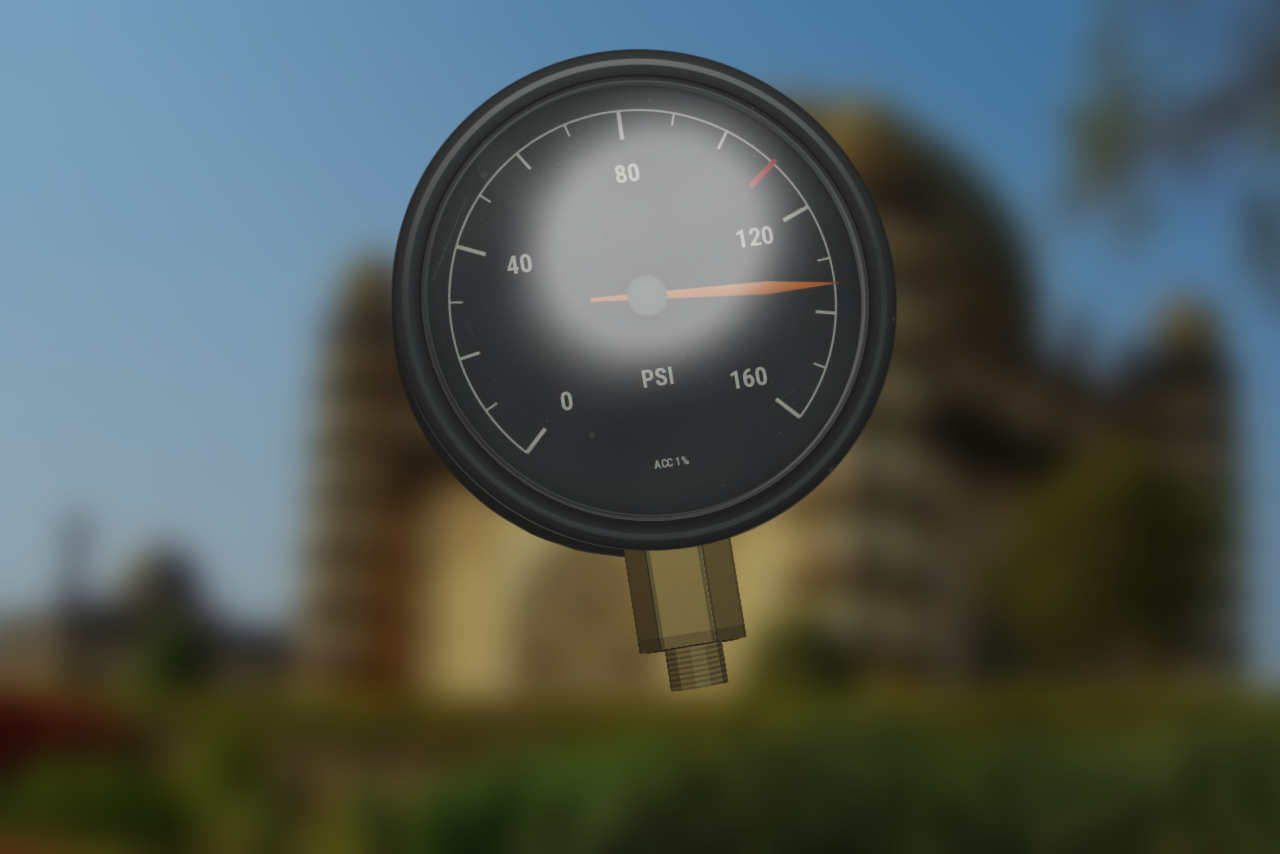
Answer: **135** psi
